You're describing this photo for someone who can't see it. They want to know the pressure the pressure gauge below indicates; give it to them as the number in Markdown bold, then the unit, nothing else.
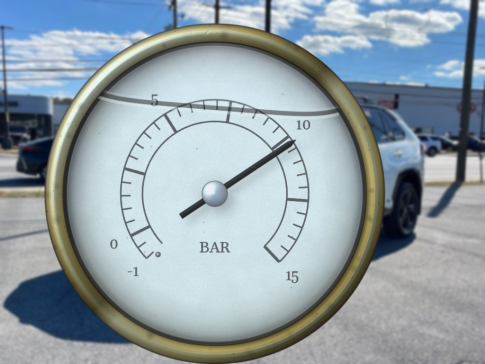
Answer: **10.25** bar
